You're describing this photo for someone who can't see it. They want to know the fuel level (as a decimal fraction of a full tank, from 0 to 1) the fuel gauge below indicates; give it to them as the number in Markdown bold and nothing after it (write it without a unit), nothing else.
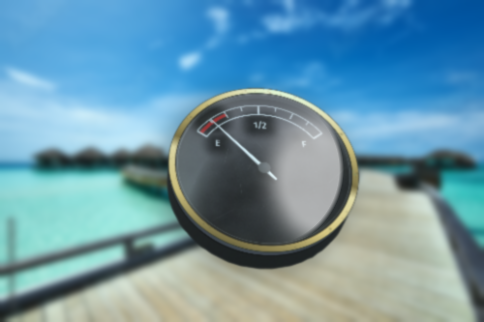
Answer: **0.125**
